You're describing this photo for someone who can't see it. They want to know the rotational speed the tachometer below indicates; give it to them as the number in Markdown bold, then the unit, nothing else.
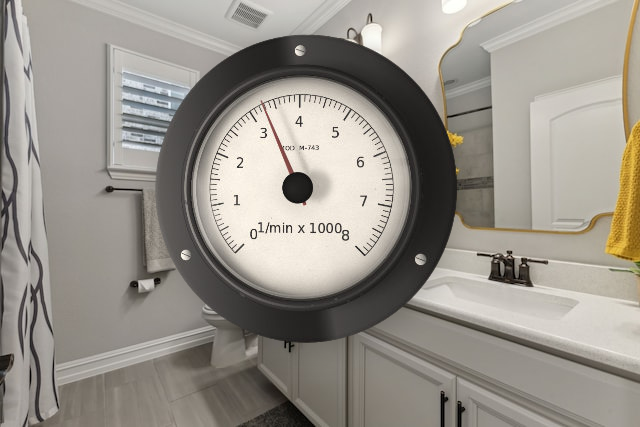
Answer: **3300** rpm
